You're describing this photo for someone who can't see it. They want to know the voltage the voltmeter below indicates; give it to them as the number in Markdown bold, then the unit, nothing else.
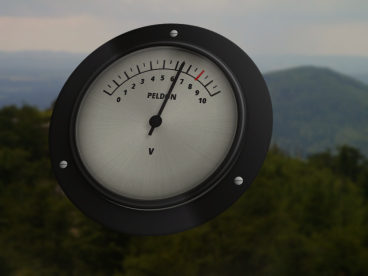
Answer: **6.5** V
